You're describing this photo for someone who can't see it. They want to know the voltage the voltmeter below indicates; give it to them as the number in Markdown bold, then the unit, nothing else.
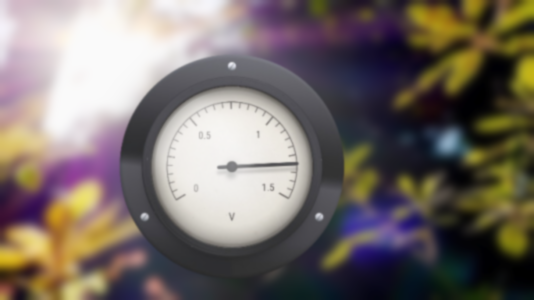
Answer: **1.3** V
